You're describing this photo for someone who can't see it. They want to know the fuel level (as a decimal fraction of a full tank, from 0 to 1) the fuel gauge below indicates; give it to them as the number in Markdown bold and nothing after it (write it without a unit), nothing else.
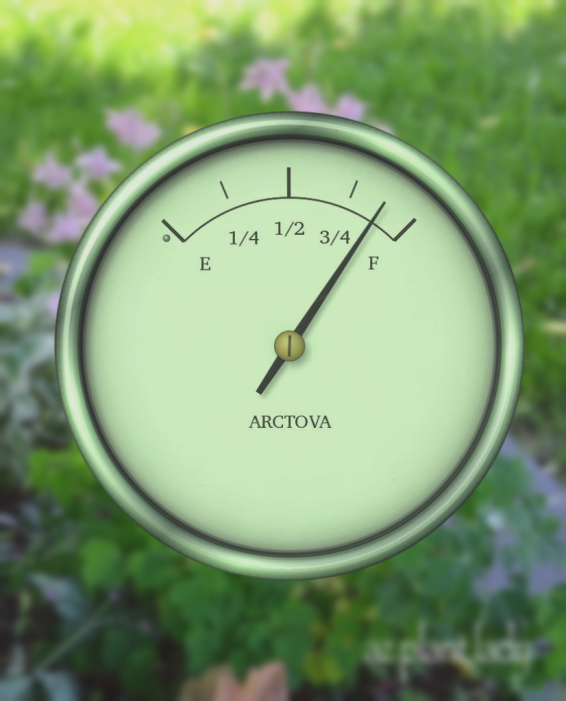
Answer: **0.875**
